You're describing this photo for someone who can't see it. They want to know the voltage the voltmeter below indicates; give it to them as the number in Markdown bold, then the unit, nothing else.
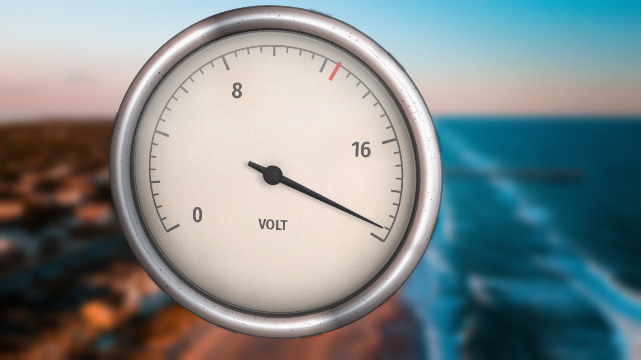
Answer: **19.5** V
